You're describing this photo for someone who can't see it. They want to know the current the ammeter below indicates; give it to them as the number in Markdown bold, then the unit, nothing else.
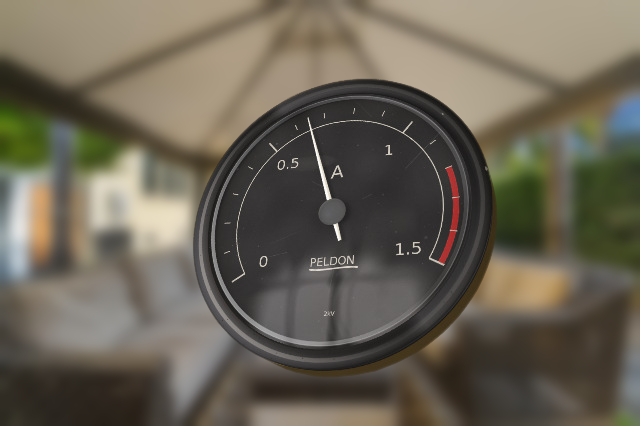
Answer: **0.65** A
